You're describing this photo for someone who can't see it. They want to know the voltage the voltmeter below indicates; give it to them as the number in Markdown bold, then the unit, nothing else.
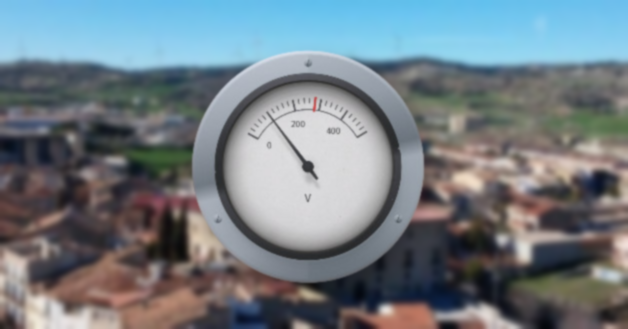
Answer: **100** V
